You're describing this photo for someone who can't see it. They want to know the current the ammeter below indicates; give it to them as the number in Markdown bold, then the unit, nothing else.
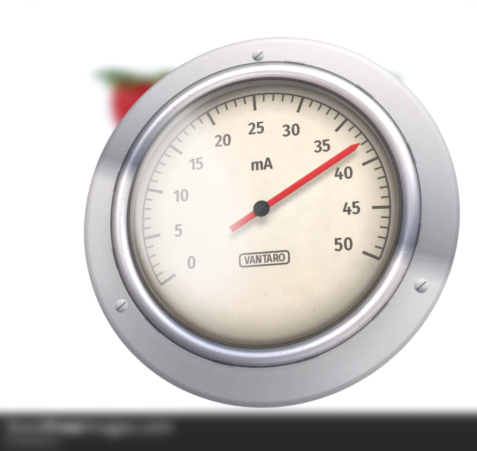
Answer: **38** mA
